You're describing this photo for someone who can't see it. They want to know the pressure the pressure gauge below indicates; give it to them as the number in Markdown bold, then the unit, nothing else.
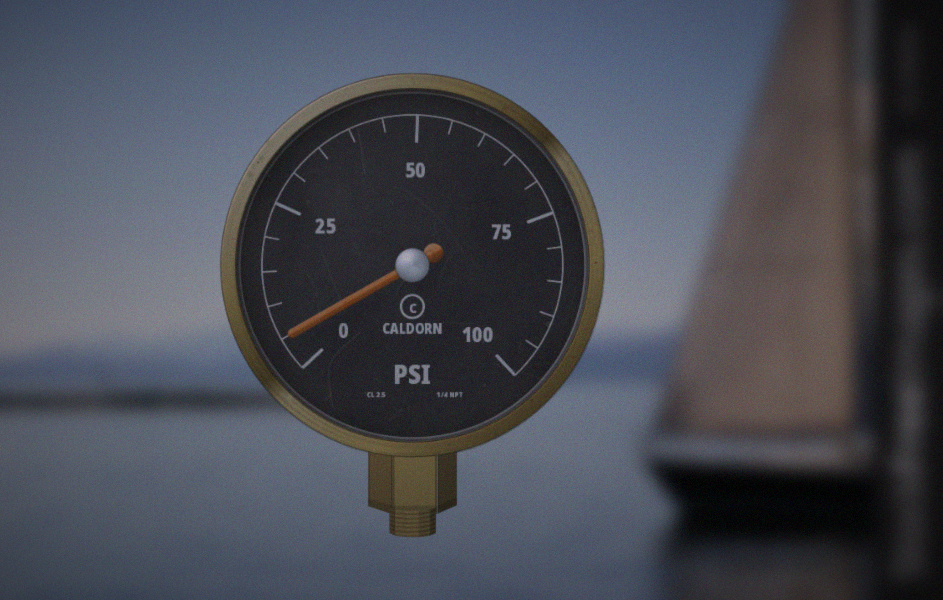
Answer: **5** psi
